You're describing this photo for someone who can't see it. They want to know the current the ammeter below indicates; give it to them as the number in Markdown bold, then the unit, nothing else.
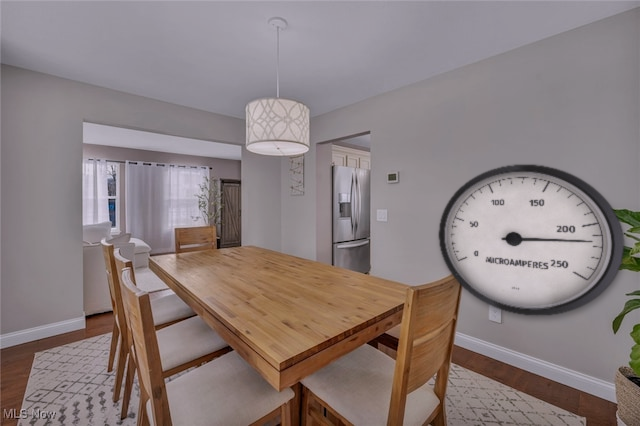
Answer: **215** µA
